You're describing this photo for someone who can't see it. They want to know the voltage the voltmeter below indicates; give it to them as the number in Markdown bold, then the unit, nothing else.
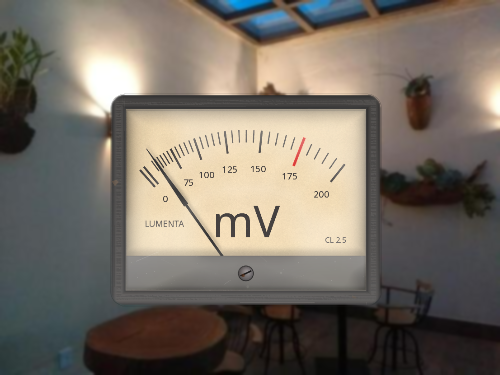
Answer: **50** mV
